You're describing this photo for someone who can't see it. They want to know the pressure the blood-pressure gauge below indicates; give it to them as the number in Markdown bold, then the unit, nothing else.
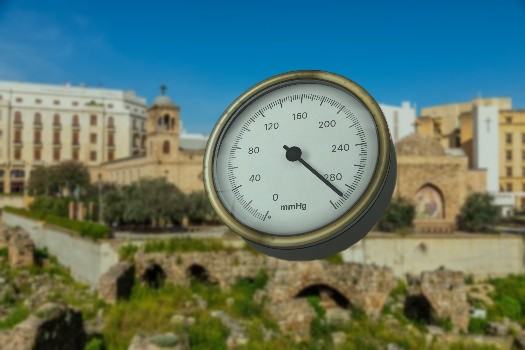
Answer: **290** mmHg
